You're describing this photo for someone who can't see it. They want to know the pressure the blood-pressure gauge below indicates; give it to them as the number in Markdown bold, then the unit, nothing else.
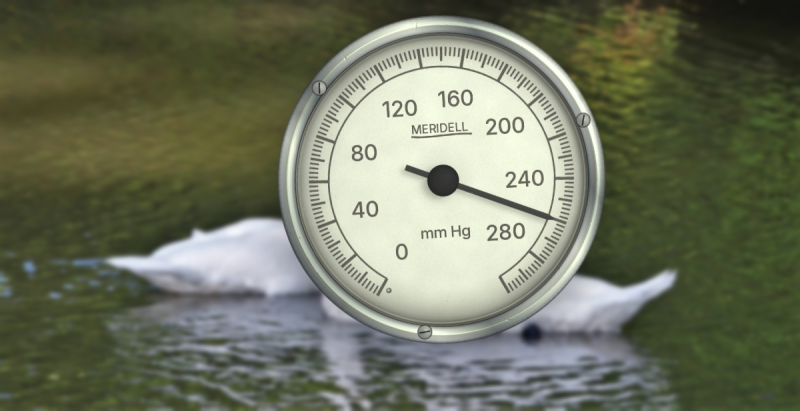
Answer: **260** mmHg
